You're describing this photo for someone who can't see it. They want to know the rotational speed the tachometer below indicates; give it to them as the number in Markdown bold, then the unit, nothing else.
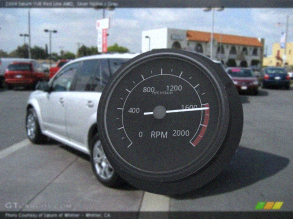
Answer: **1650** rpm
